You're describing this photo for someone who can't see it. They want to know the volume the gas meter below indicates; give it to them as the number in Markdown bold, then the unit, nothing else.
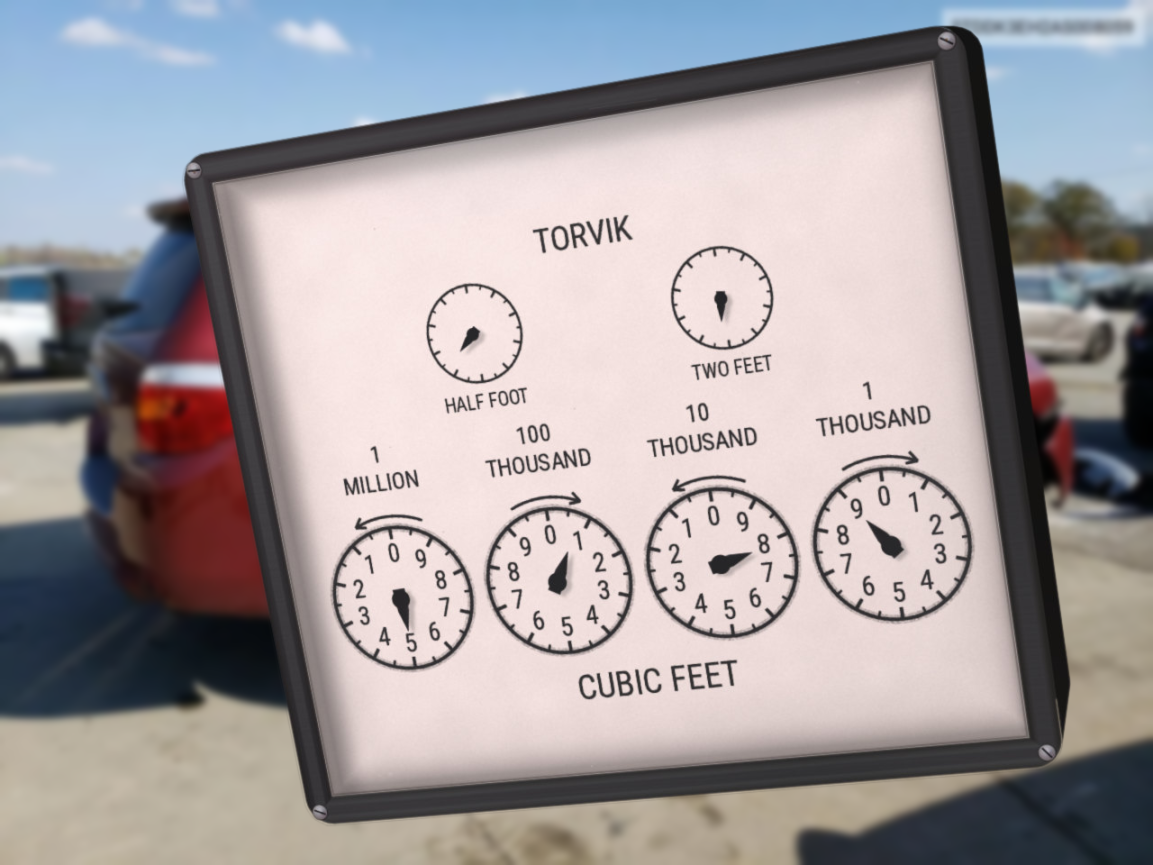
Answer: **507900** ft³
